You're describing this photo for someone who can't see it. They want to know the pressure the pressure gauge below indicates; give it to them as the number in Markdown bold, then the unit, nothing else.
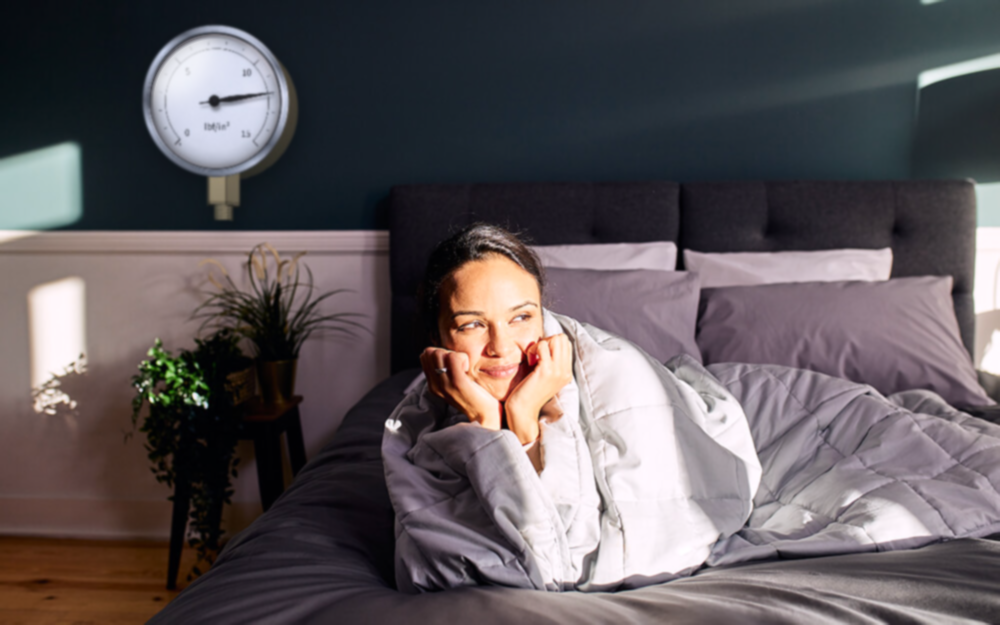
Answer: **12** psi
